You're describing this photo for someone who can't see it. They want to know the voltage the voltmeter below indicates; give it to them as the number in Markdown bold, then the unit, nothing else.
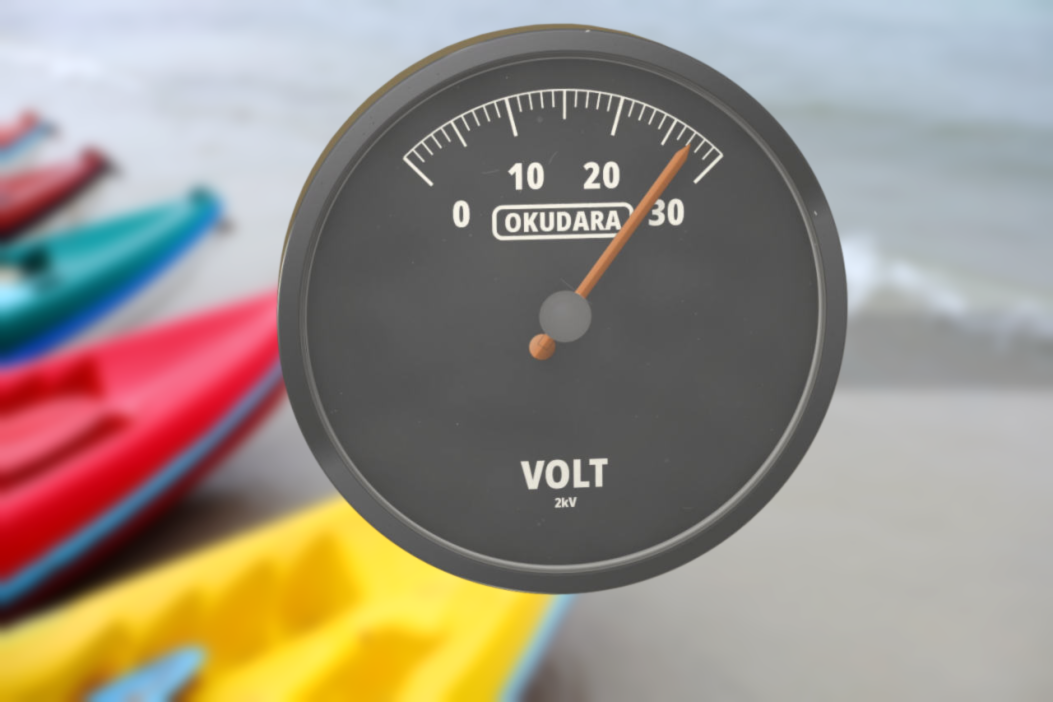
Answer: **27** V
